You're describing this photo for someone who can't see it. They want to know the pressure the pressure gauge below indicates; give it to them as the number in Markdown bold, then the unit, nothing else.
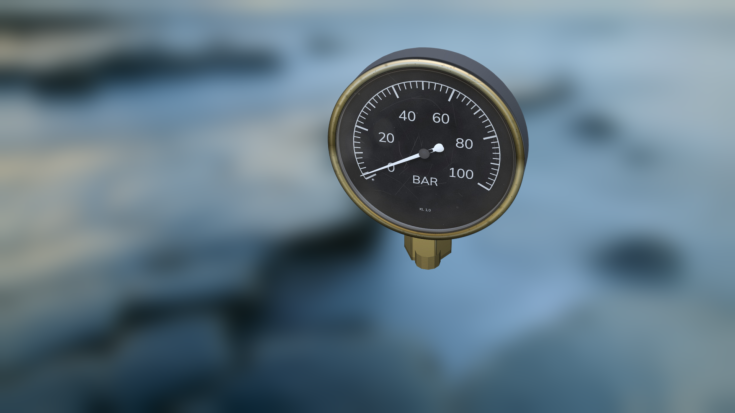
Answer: **2** bar
